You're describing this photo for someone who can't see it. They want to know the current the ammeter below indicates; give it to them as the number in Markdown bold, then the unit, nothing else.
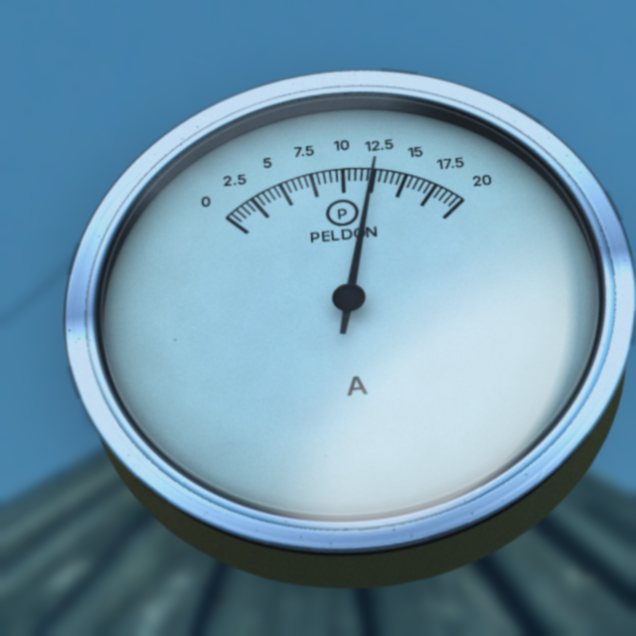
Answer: **12.5** A
